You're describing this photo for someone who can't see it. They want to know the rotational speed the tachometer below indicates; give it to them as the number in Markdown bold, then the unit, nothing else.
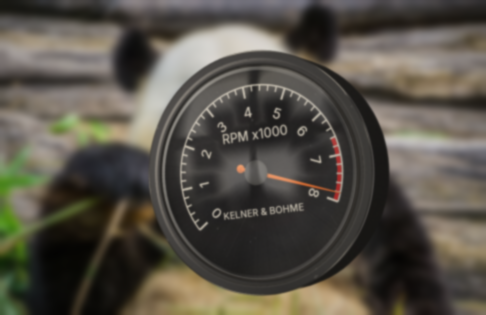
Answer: **7800** rpm
